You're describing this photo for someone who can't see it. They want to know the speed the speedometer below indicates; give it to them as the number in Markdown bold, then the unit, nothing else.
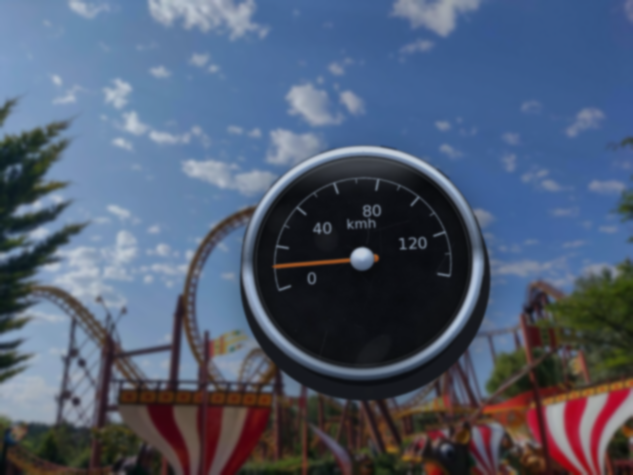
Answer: **10** km/h
